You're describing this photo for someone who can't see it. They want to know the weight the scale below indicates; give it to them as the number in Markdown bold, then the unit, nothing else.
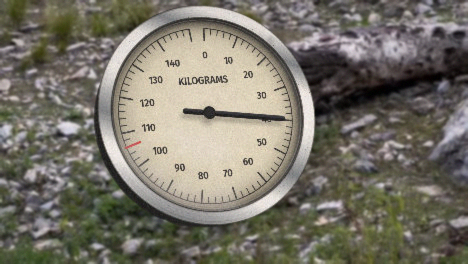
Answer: **40** kg
